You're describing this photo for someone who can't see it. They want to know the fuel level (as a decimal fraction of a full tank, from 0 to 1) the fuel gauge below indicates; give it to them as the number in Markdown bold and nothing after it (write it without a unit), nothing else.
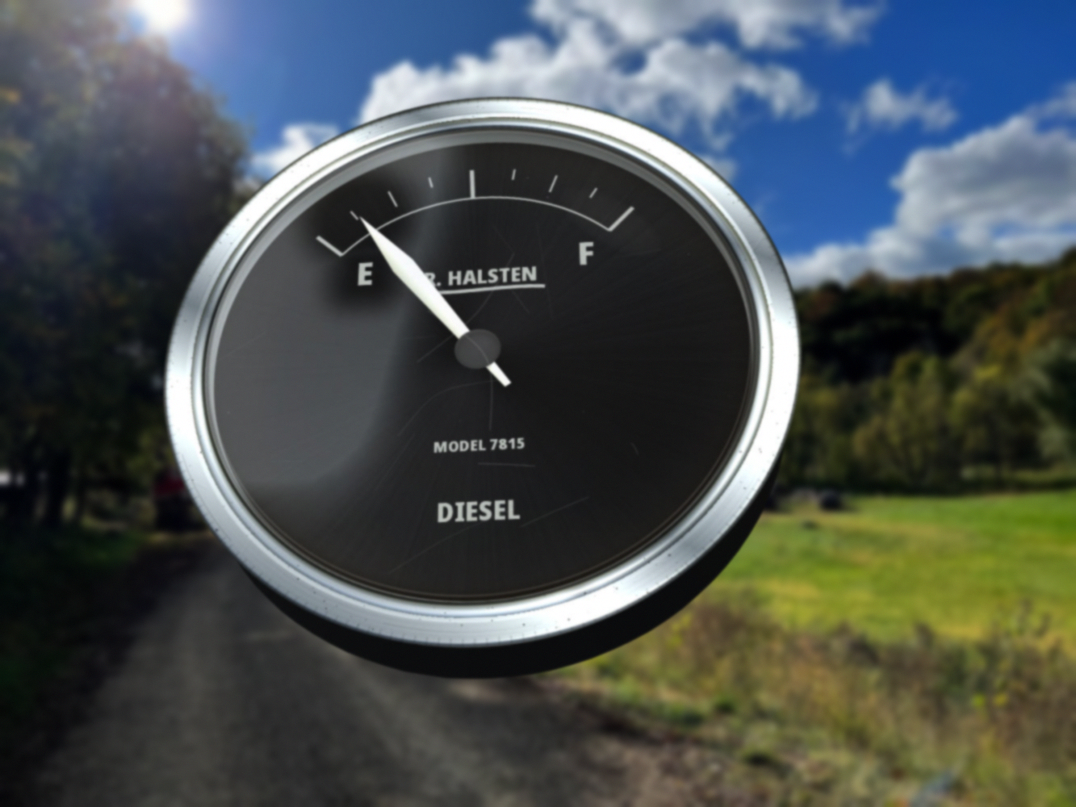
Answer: **0.125**
